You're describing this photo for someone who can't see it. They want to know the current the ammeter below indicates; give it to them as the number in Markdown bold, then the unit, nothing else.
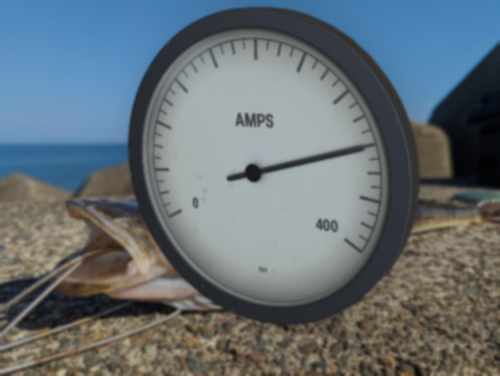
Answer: **320** A
